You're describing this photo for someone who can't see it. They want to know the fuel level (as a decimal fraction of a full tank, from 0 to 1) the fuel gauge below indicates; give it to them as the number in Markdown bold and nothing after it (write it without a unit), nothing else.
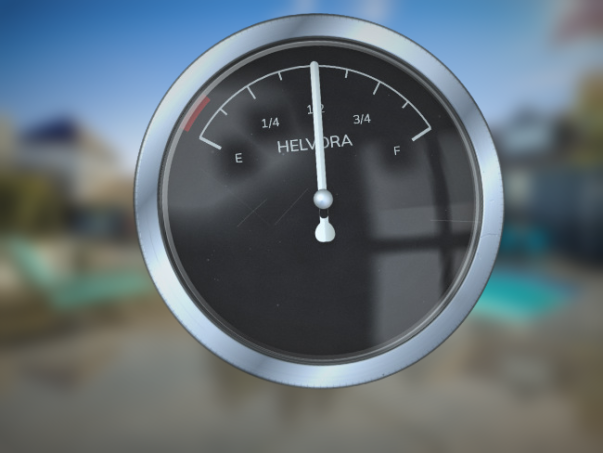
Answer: **0.5**
